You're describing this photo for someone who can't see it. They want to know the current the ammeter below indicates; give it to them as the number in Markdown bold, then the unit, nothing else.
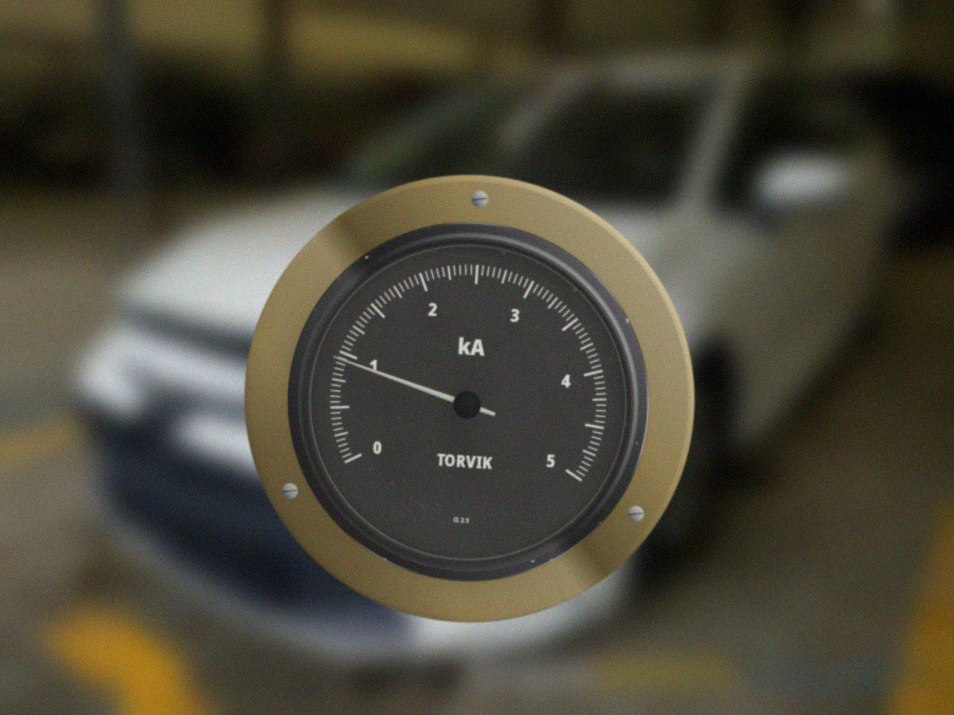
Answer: **0.95** kA
